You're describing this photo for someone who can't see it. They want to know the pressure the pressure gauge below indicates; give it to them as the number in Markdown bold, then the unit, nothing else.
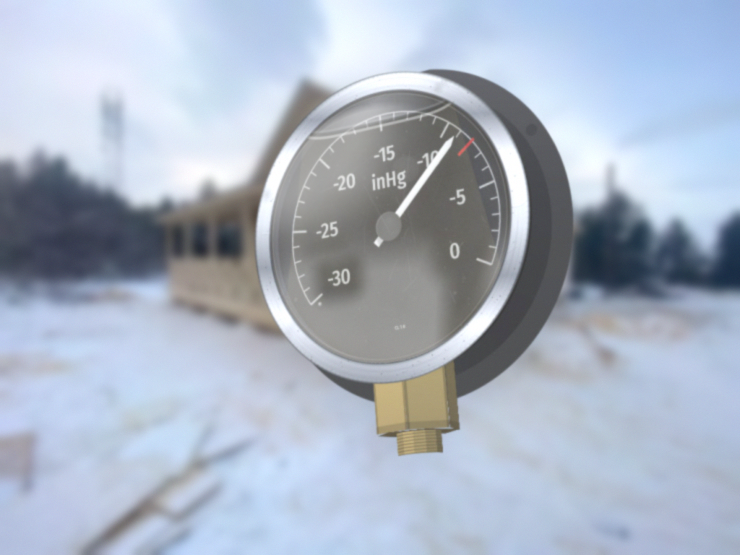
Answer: **-9** inHg
